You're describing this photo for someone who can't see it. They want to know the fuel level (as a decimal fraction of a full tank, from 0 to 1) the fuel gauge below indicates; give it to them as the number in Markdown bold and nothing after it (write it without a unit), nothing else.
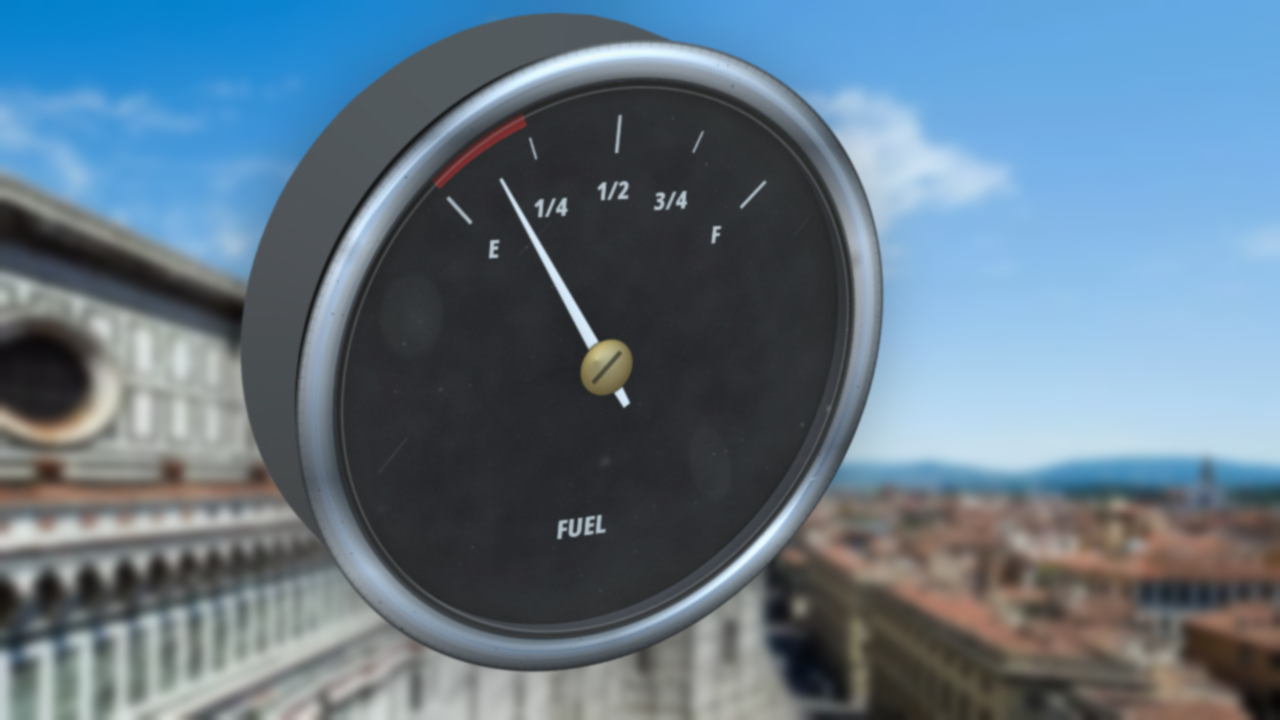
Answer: **0.125**
